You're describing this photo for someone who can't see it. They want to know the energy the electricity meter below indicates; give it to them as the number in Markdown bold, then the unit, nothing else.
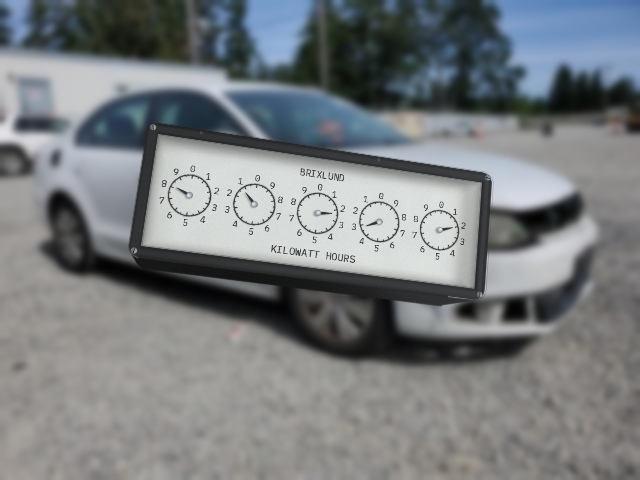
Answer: **81232** kWh
